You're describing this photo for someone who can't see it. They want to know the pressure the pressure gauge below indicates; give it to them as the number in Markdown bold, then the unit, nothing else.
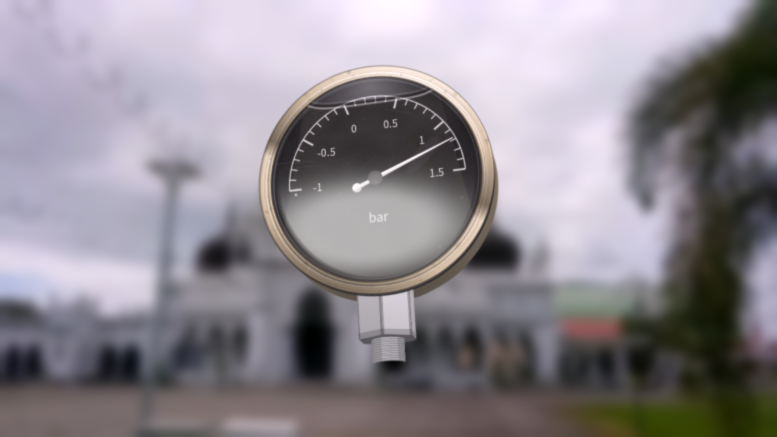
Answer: **1.2** bar
